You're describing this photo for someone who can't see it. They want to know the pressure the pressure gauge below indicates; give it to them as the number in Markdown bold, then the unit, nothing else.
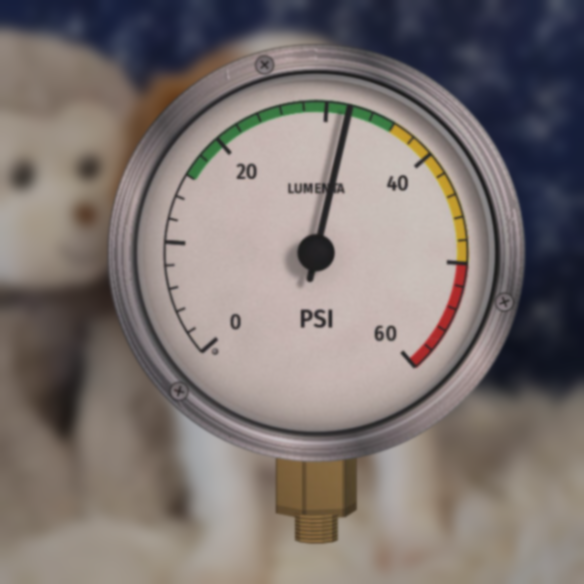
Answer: **32** psi
